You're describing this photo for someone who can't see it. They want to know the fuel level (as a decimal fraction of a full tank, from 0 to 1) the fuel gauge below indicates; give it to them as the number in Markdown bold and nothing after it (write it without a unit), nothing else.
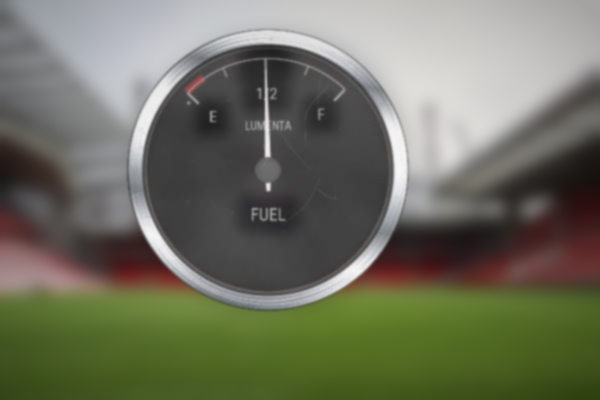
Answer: **0.5**
